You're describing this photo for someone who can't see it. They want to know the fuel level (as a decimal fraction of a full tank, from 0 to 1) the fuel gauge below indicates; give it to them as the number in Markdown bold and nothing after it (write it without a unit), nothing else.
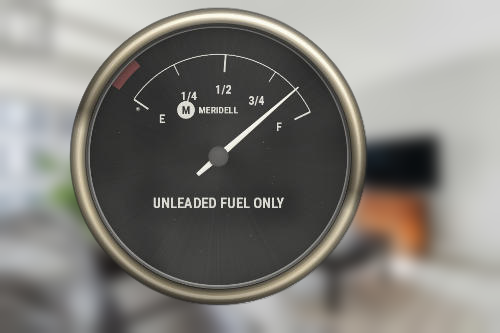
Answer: **0.875**
